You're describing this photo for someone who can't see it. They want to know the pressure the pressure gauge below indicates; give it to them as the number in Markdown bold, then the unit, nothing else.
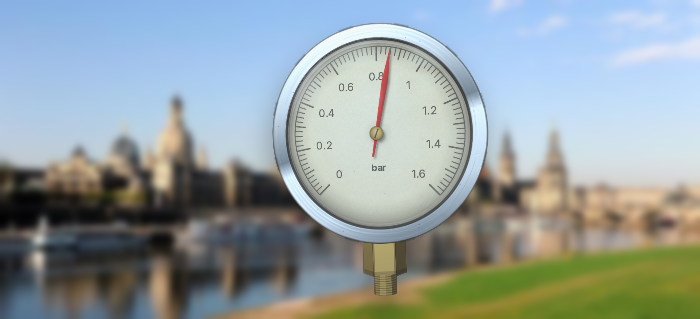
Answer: **0.86** bar
